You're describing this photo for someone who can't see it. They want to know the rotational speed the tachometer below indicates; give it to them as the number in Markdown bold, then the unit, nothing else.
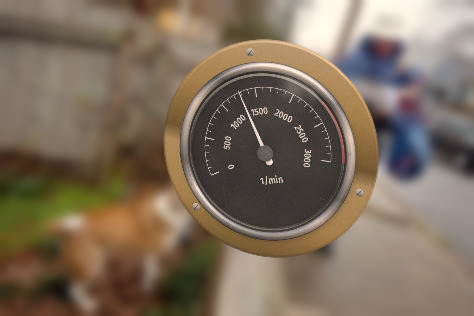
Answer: **1300** rpm
